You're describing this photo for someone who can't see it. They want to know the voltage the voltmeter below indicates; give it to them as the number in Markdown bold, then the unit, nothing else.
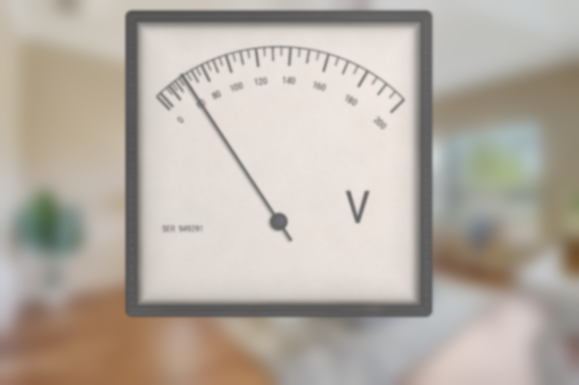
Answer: **60** V
